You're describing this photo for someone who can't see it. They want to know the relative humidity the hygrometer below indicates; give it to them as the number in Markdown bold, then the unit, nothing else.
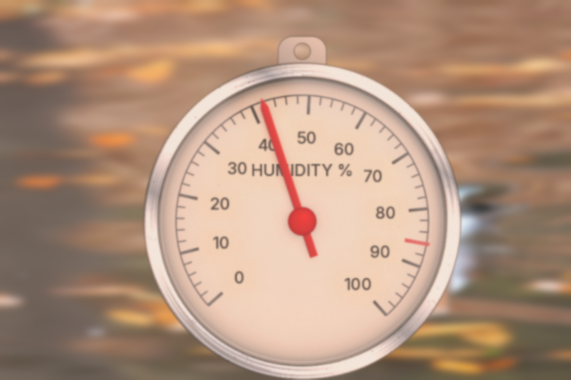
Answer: **42** %
